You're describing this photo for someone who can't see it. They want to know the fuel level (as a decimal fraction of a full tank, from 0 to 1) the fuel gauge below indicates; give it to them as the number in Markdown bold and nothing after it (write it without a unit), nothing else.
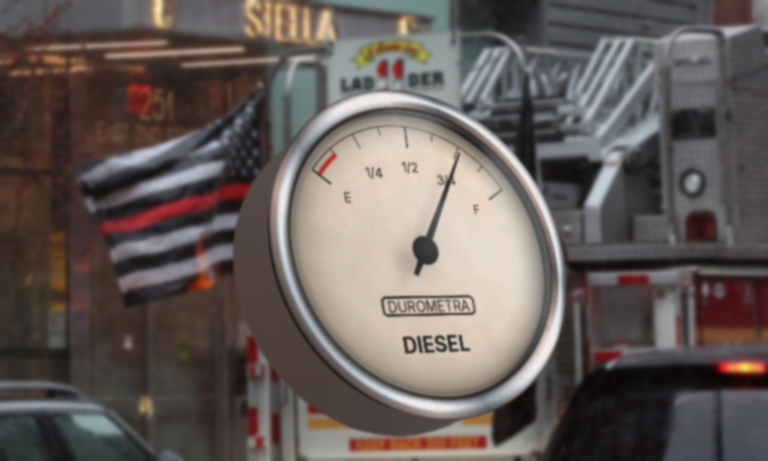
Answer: **0.75**
